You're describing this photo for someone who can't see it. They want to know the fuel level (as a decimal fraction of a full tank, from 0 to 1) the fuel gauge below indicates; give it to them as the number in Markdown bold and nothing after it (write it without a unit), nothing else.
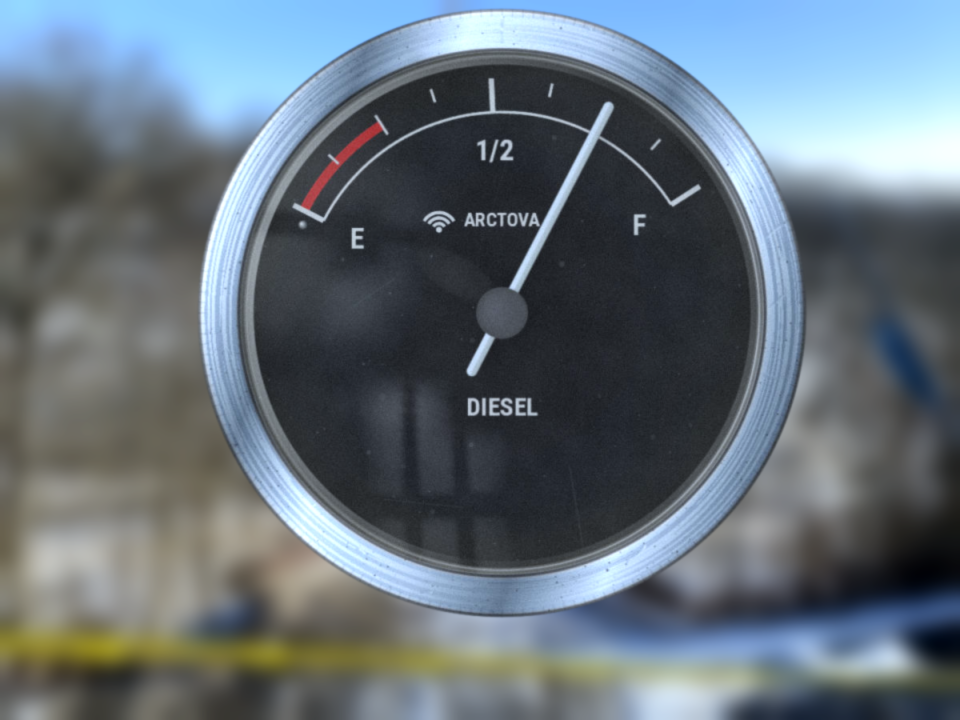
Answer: **0.75**
